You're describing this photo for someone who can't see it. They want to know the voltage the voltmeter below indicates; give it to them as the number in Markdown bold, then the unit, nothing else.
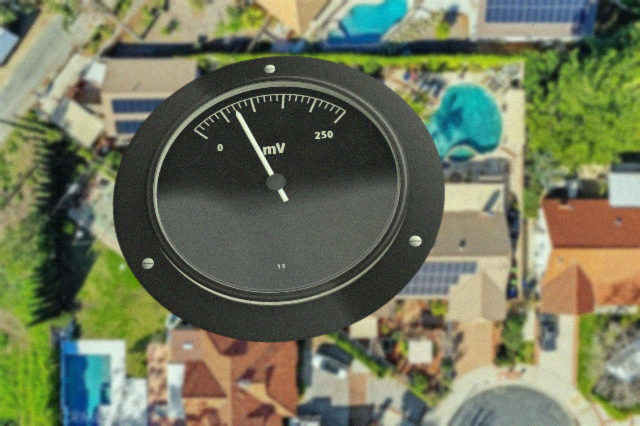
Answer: **70** mV
